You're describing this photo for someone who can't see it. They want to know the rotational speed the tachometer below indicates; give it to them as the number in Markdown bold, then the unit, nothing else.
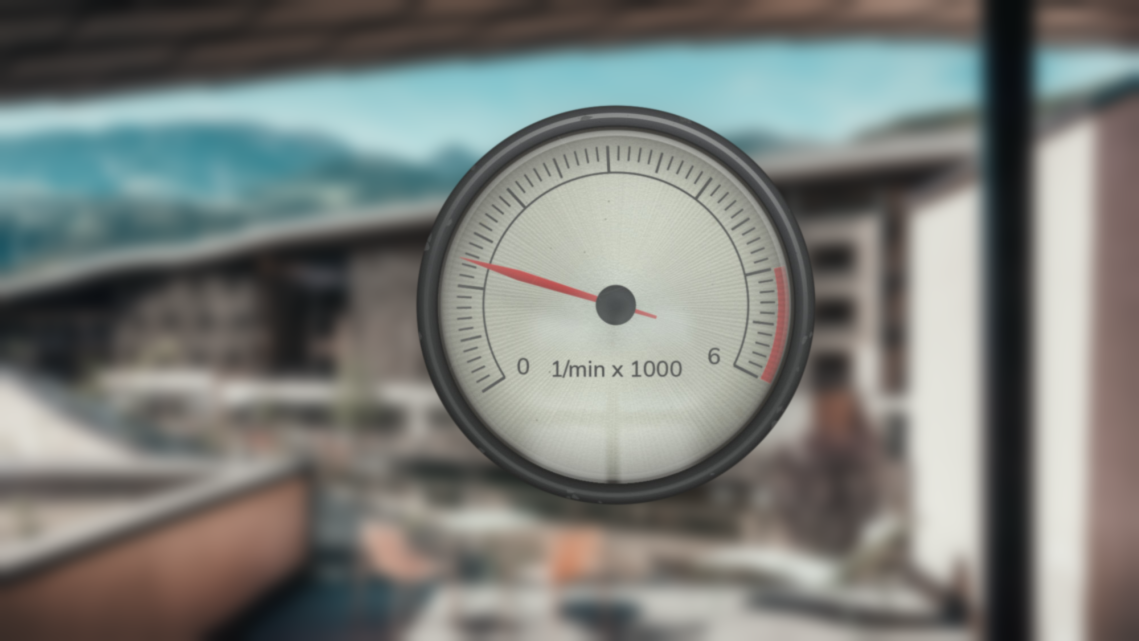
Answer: **1250** rpm
